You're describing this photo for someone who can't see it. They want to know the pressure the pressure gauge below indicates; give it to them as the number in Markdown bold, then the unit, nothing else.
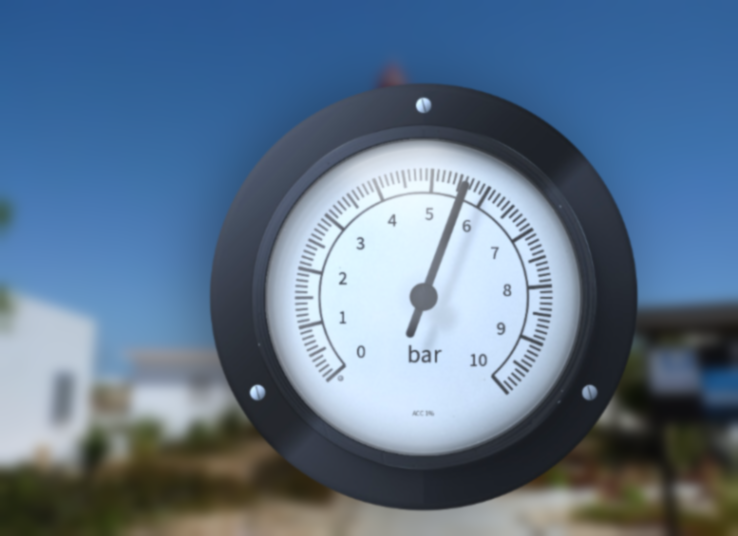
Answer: **5.6** bar
